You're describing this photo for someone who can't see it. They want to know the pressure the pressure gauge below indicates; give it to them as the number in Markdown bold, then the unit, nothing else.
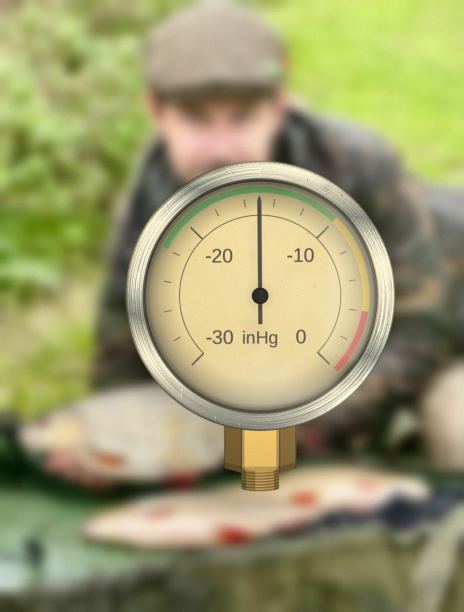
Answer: **-15** inHg
